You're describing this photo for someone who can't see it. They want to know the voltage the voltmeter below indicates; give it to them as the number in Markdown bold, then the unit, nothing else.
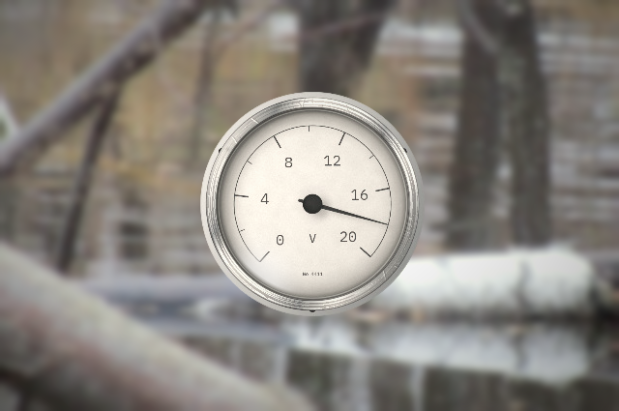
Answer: **18** V
